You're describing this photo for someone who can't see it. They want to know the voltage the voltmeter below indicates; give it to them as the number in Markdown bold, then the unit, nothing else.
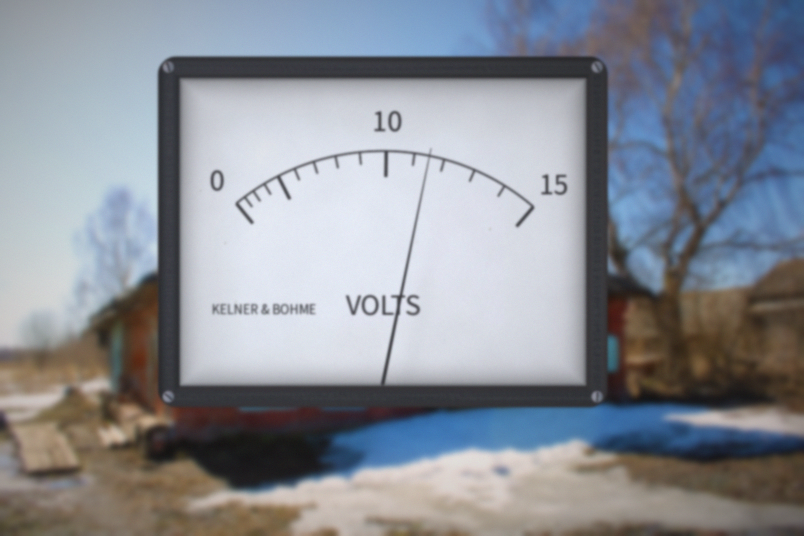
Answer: **11.5** V
